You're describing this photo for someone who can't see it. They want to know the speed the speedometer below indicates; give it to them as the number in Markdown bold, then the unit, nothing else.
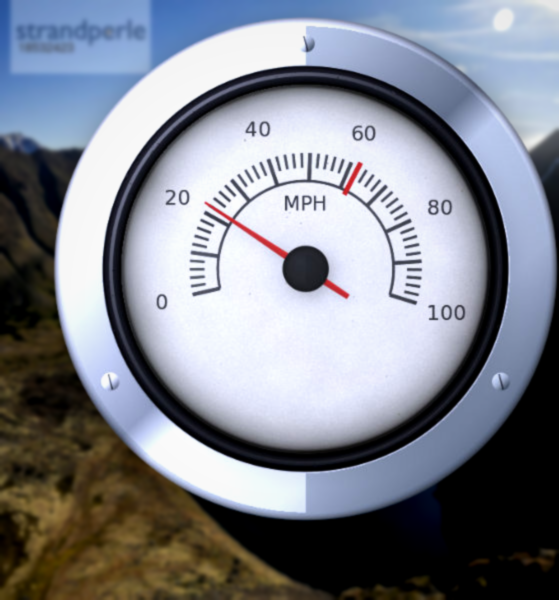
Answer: **22** mph
